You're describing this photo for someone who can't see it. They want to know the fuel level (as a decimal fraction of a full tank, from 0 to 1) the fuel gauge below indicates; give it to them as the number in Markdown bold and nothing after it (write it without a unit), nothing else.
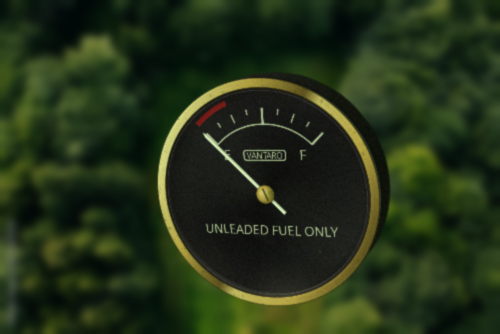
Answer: **0**
